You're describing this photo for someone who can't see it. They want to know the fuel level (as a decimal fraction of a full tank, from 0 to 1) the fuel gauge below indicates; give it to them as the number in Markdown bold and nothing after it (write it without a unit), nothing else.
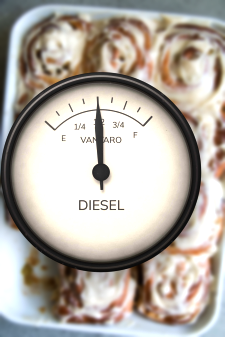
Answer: **0.5**
